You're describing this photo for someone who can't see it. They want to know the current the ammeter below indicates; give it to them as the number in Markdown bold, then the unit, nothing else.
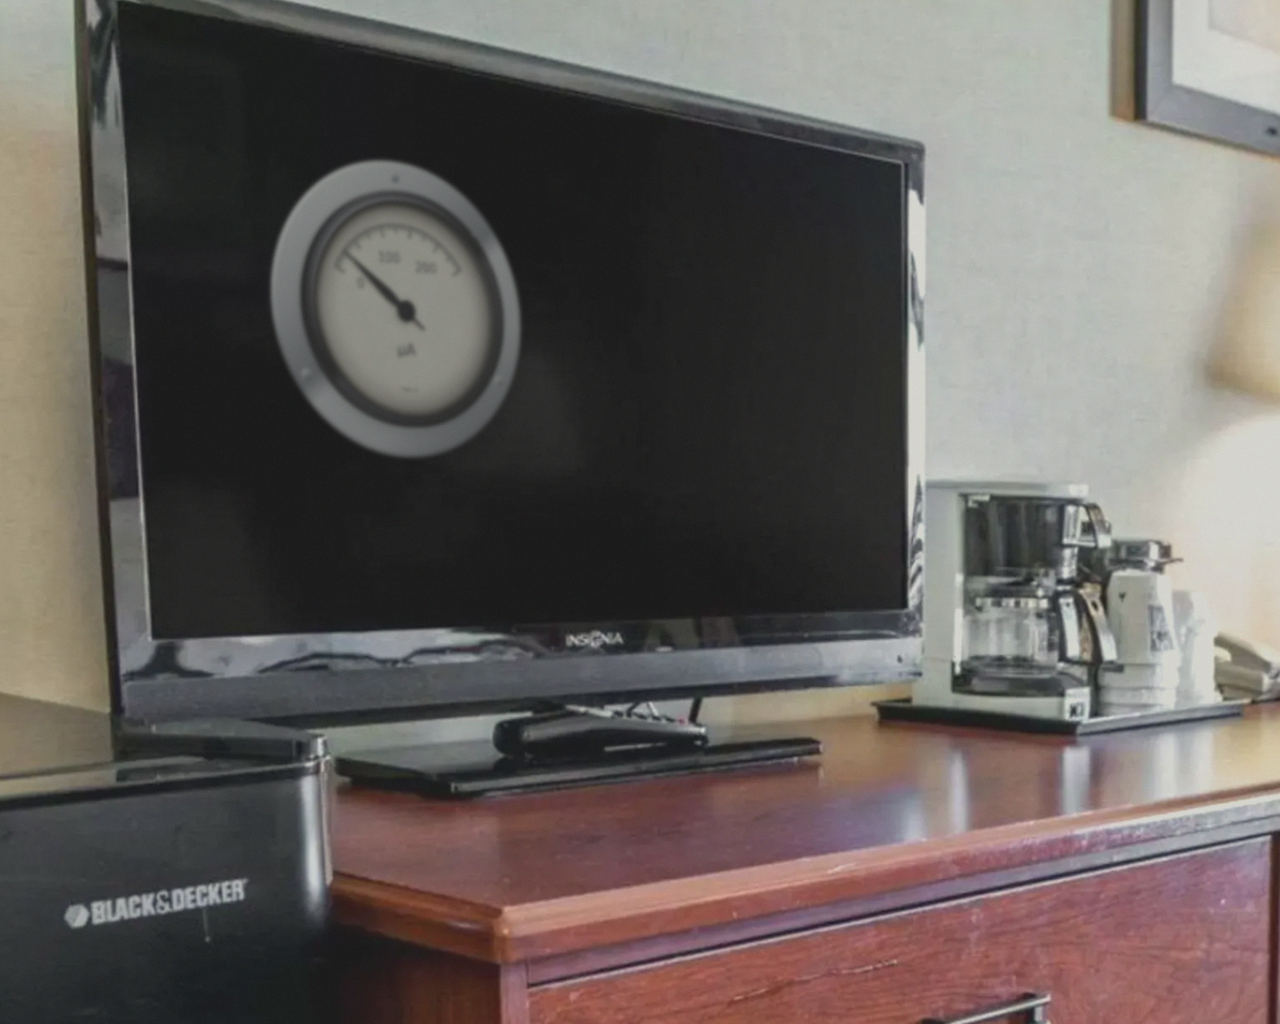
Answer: **25** µA
